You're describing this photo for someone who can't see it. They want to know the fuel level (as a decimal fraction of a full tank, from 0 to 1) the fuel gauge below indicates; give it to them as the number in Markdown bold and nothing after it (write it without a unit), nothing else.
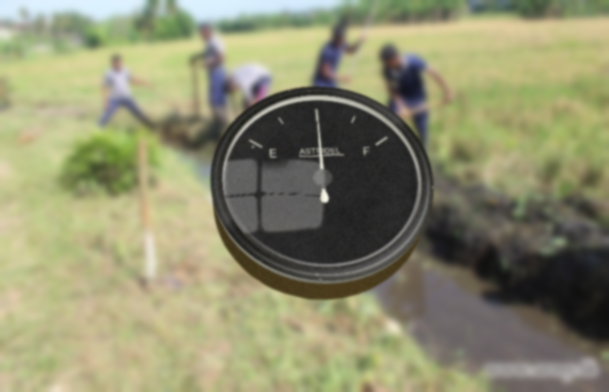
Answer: **0.5**
